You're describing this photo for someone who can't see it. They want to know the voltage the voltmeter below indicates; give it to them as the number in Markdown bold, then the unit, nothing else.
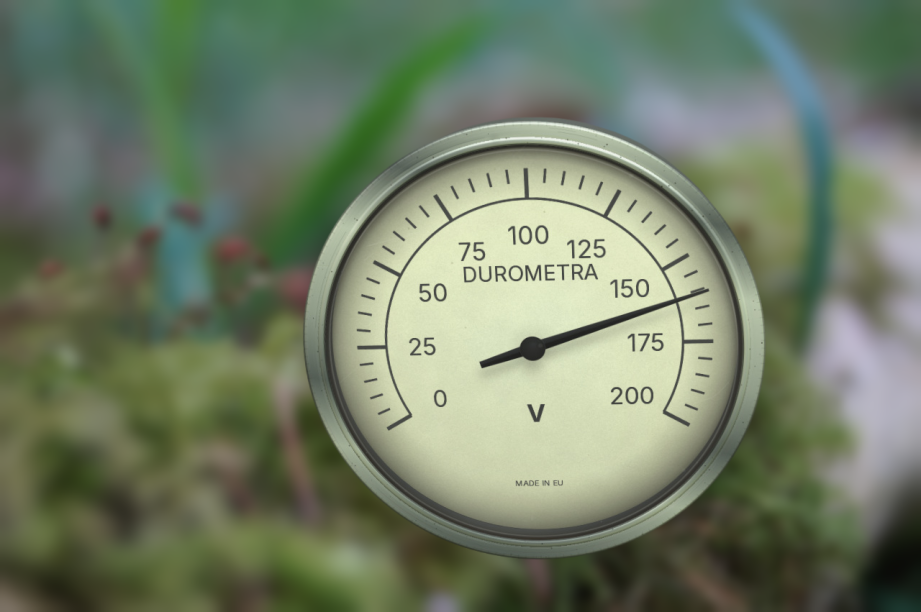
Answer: **160** V
